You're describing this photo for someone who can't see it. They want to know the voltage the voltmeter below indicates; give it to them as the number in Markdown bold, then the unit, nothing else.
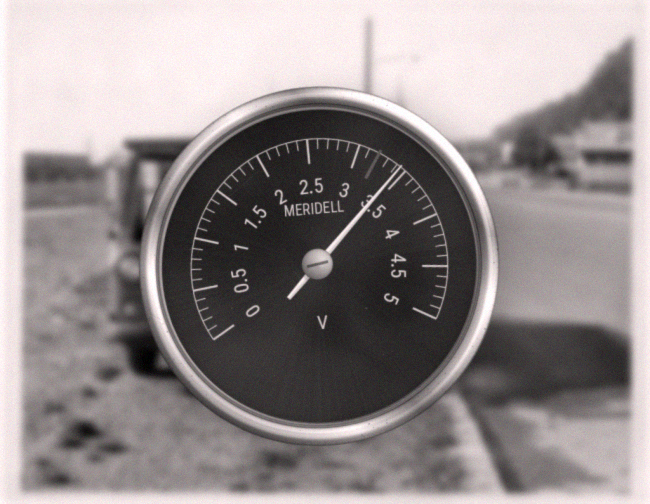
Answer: **3.45** V
